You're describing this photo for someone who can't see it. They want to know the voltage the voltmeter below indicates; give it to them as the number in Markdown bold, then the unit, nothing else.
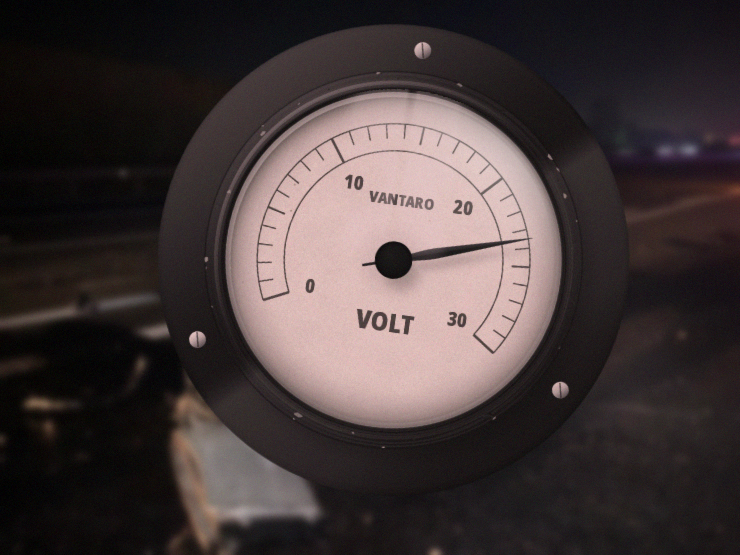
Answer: **23.5** V
